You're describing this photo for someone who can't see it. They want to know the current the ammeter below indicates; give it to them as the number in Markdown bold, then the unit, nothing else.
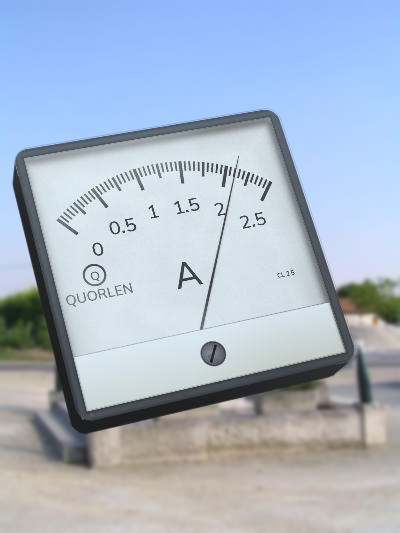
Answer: **2.1** A
